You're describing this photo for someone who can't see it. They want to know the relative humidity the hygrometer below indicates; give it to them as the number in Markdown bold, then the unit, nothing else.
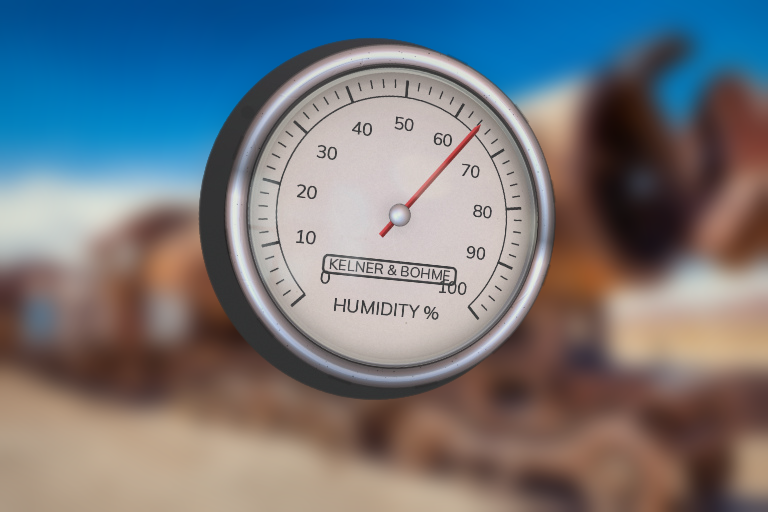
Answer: **64** %
